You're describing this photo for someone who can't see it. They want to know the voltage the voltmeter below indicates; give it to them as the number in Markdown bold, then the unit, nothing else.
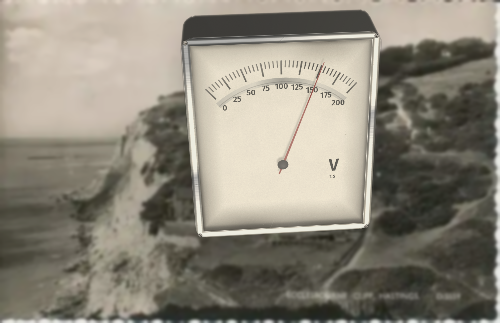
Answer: **150** V
